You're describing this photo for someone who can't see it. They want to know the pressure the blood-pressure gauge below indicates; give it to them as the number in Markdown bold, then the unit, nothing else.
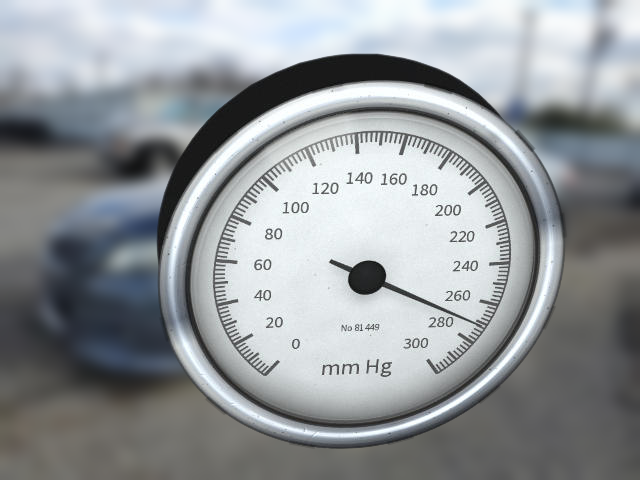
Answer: **270** mmHg
